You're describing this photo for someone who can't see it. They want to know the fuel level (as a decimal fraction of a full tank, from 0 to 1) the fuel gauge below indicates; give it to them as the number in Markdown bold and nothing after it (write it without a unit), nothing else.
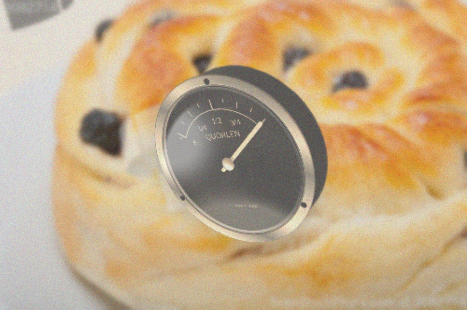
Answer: **1**
